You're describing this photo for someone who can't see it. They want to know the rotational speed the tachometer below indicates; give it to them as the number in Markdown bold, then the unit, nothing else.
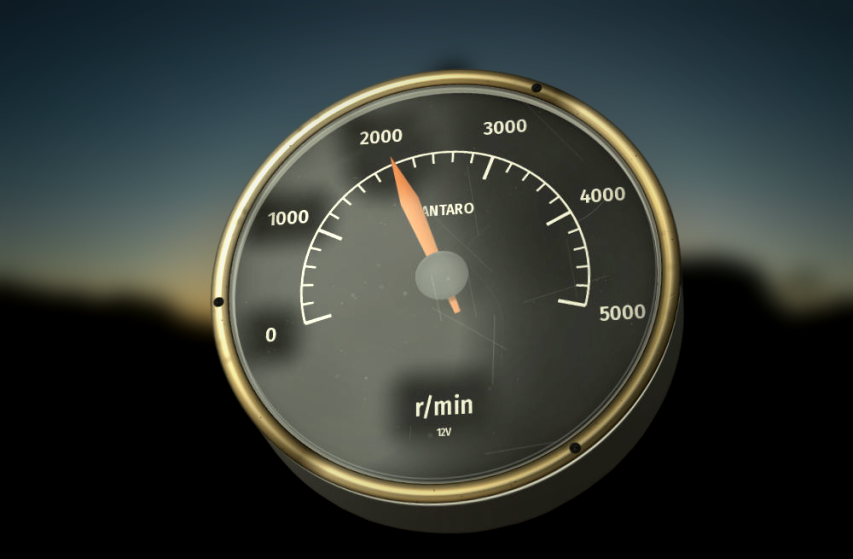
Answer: **2000** rpm
